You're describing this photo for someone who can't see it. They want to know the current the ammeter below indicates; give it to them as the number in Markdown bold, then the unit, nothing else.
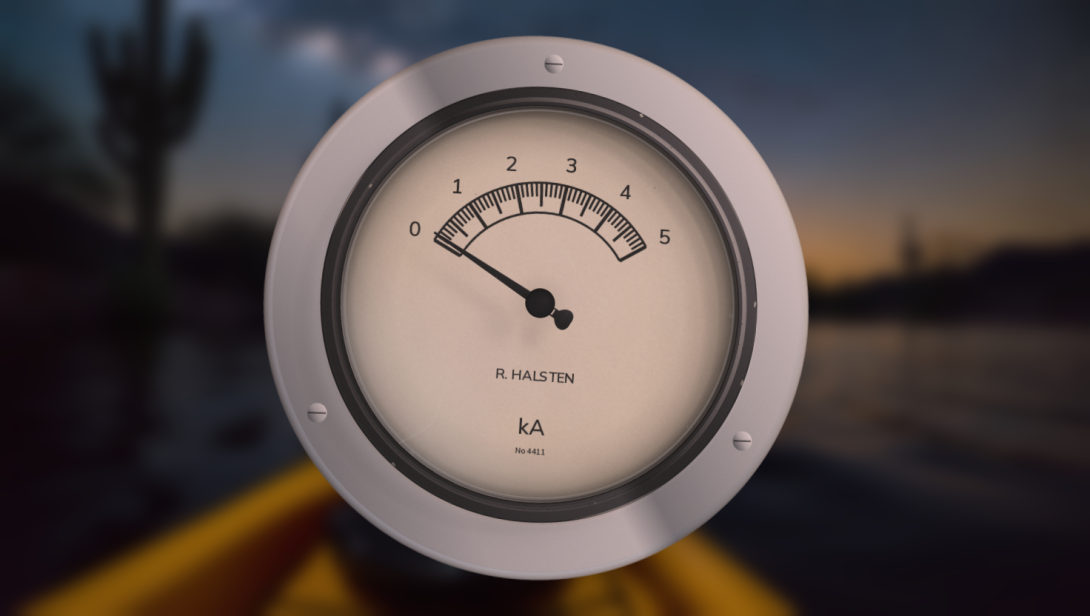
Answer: **0.1** kA
